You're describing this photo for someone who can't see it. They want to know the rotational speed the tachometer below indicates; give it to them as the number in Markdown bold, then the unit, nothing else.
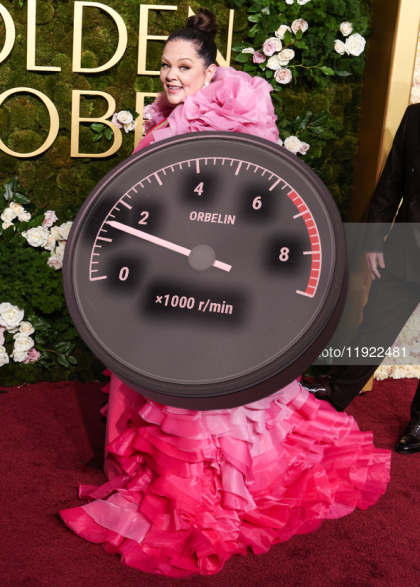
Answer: **1400** rpm
